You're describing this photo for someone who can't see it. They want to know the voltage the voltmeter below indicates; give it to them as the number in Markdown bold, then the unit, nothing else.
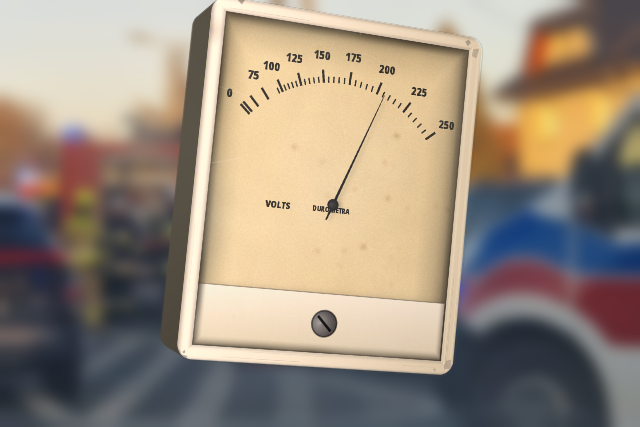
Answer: **205** V
